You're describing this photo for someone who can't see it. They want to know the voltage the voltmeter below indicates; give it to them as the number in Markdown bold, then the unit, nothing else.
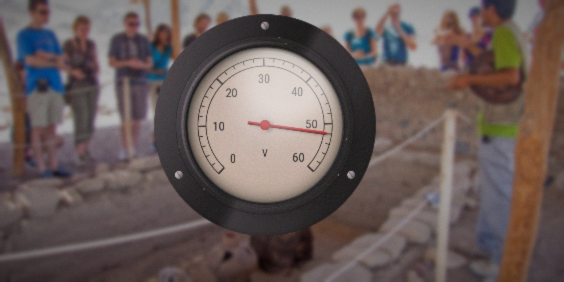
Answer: **52** V
